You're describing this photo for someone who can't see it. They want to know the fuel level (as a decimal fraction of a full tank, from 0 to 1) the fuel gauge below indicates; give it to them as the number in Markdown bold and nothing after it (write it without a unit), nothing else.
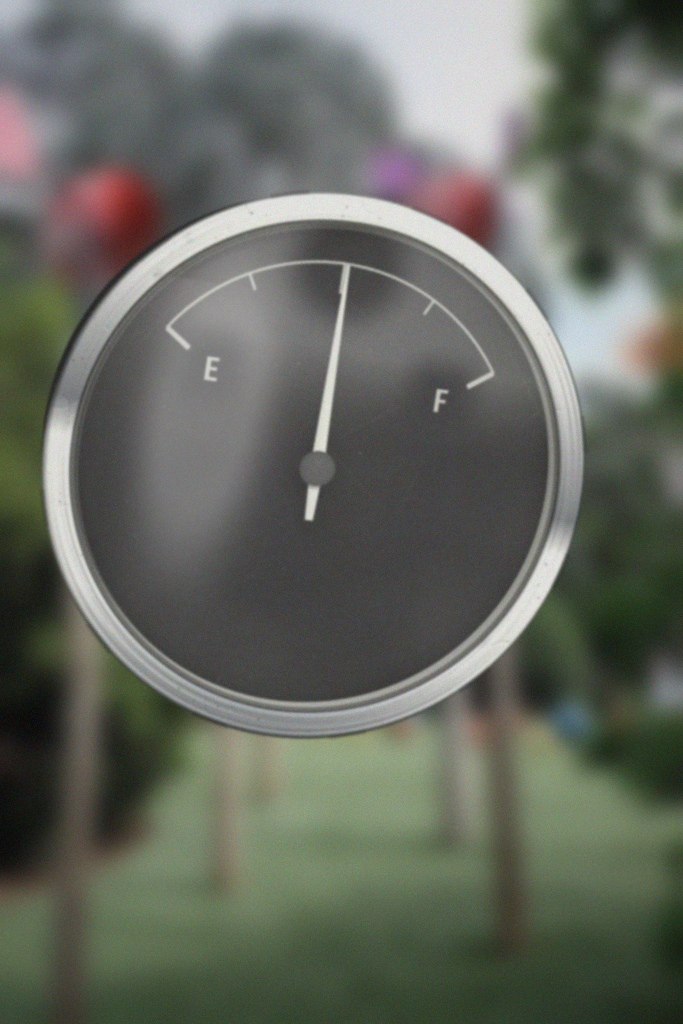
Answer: **0.5**
